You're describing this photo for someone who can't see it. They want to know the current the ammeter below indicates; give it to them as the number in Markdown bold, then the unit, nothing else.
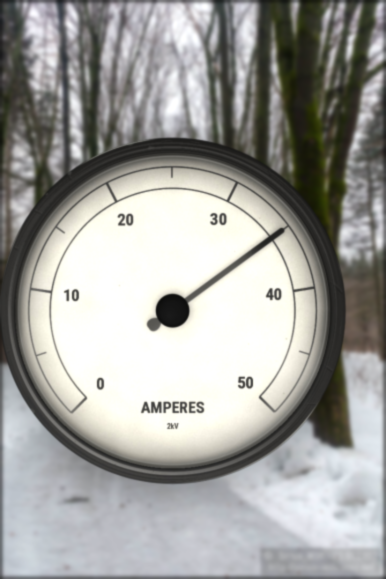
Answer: **35** A
